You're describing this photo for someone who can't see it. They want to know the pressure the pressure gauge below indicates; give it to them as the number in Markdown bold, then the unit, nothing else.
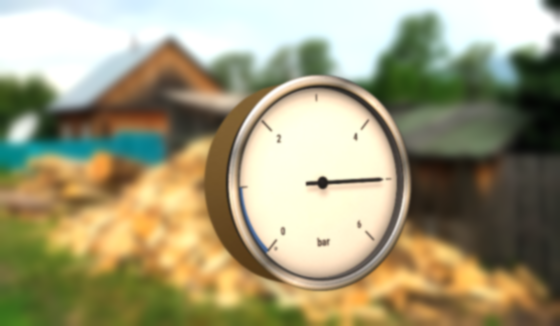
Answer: **5** bar
